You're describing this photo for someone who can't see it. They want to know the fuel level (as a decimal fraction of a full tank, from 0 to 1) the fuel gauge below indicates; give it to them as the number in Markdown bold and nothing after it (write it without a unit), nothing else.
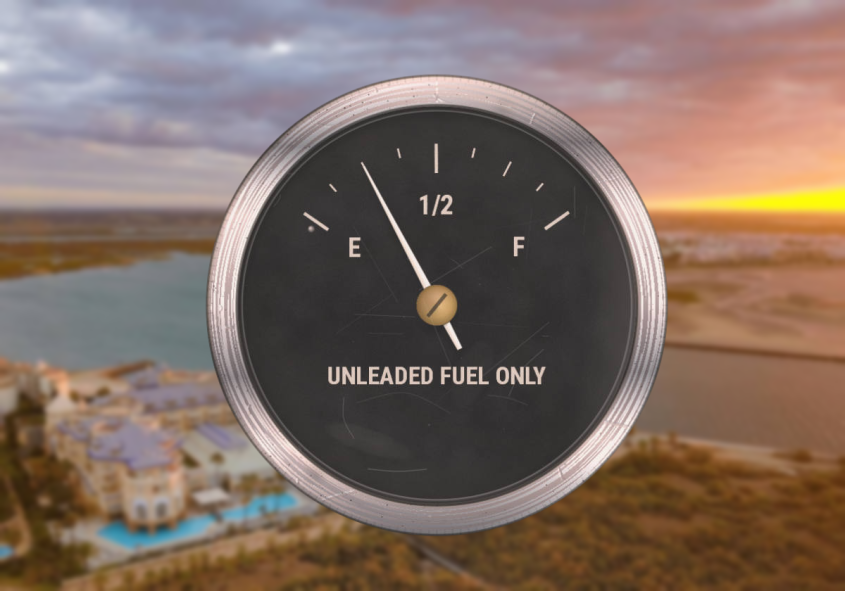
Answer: **0.25**
